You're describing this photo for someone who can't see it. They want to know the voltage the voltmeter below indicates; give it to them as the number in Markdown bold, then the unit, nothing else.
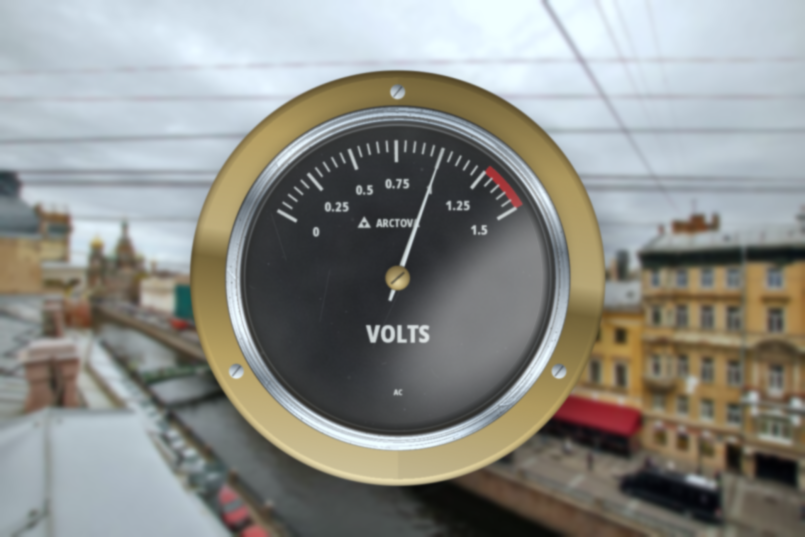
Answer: **1** V
